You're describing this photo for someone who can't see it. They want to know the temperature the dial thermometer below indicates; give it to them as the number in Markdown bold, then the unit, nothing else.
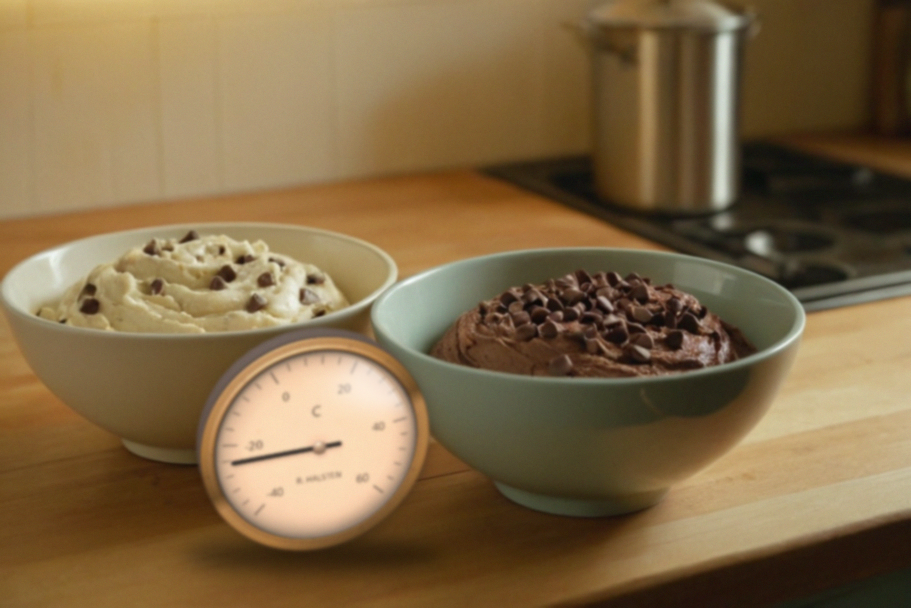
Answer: **-24** °C
